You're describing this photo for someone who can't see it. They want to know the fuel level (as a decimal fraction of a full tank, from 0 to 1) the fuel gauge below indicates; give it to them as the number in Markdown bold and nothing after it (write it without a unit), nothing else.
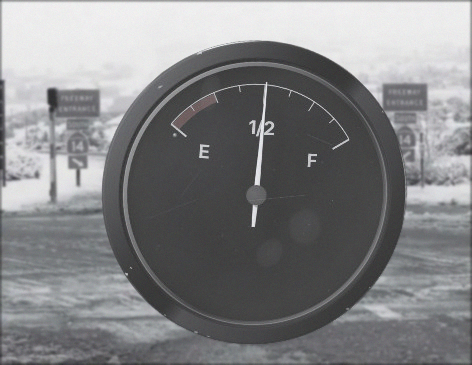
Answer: **0.5**
